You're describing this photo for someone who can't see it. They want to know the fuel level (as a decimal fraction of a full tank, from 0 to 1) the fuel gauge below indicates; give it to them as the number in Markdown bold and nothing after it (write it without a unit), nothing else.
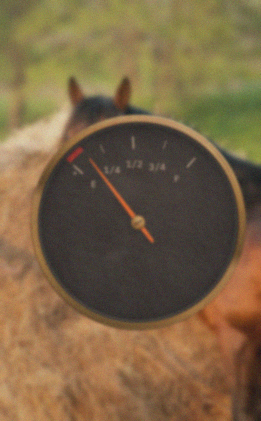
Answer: **0.125**
